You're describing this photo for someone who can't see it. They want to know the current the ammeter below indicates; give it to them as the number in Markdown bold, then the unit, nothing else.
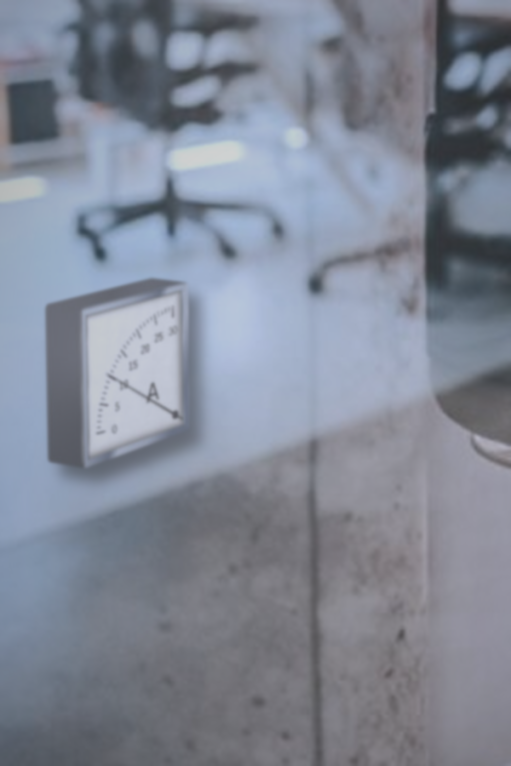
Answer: **10** A
